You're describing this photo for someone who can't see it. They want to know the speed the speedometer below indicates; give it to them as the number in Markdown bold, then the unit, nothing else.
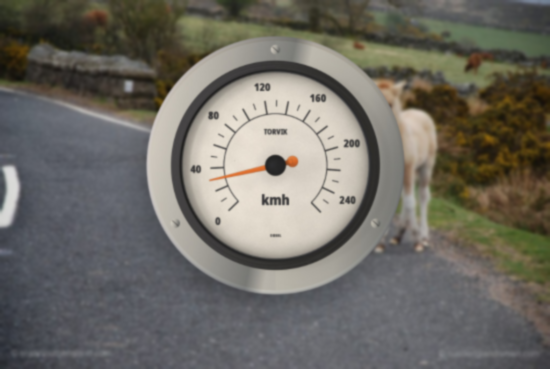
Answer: **30** km/h
